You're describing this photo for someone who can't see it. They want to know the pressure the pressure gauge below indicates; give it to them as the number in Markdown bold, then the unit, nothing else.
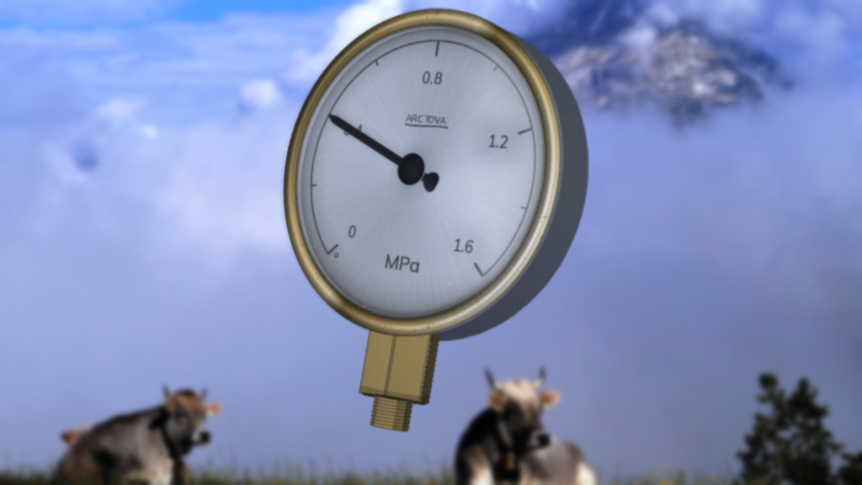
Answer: **0.4** MPa
